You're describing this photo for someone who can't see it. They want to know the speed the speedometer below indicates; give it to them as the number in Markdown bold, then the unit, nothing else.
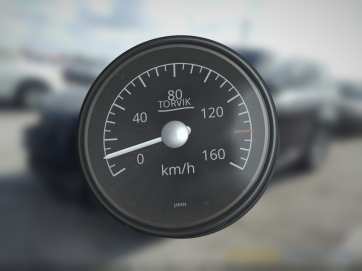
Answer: **10** km/h
